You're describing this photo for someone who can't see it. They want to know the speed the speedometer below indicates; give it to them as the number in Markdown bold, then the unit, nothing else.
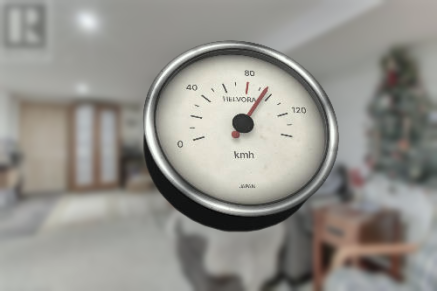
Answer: **95** km/h
